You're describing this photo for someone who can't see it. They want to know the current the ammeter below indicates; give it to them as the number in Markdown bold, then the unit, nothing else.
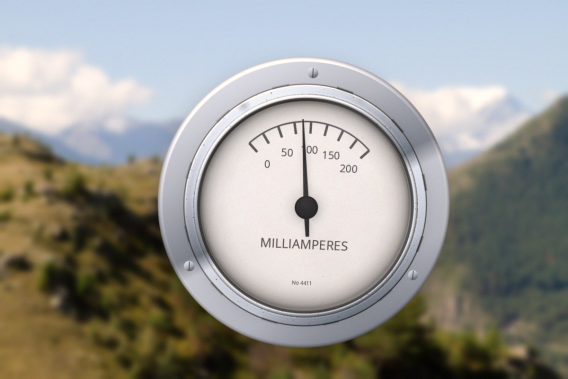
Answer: **87.5** mA
